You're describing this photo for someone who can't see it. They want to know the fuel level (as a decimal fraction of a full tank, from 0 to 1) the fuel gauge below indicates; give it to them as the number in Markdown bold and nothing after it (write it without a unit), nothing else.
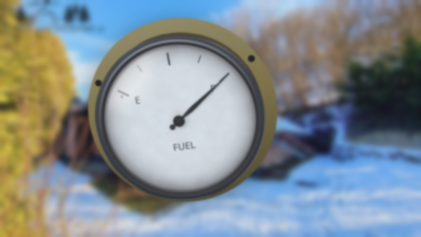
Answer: **1**
